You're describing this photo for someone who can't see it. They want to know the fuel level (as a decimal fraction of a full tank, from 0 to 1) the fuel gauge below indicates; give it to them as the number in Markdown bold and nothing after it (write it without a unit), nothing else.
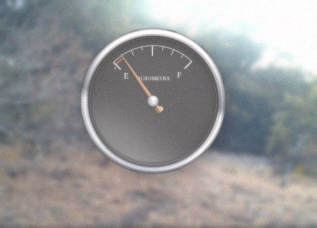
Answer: **0.125**
